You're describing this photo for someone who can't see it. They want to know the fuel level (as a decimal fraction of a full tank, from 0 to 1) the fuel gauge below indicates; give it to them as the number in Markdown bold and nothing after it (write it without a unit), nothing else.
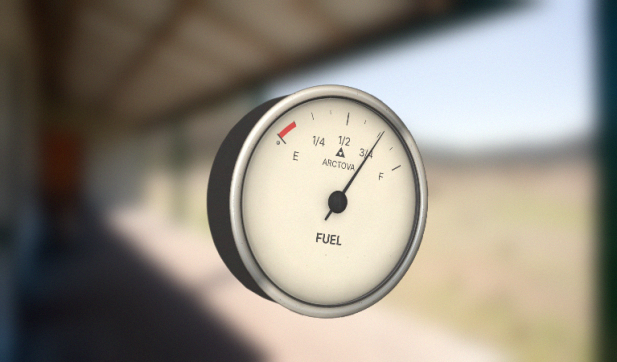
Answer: **0.75**
